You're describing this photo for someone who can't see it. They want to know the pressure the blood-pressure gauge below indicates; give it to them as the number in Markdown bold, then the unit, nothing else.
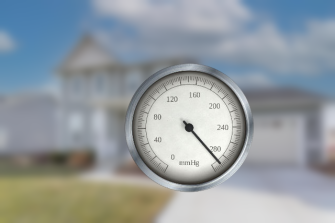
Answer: **290** mmHg
